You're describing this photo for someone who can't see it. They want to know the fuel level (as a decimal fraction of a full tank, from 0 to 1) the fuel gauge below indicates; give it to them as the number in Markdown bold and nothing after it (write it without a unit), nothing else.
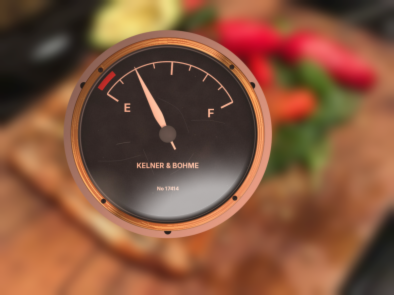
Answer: **0.25**
